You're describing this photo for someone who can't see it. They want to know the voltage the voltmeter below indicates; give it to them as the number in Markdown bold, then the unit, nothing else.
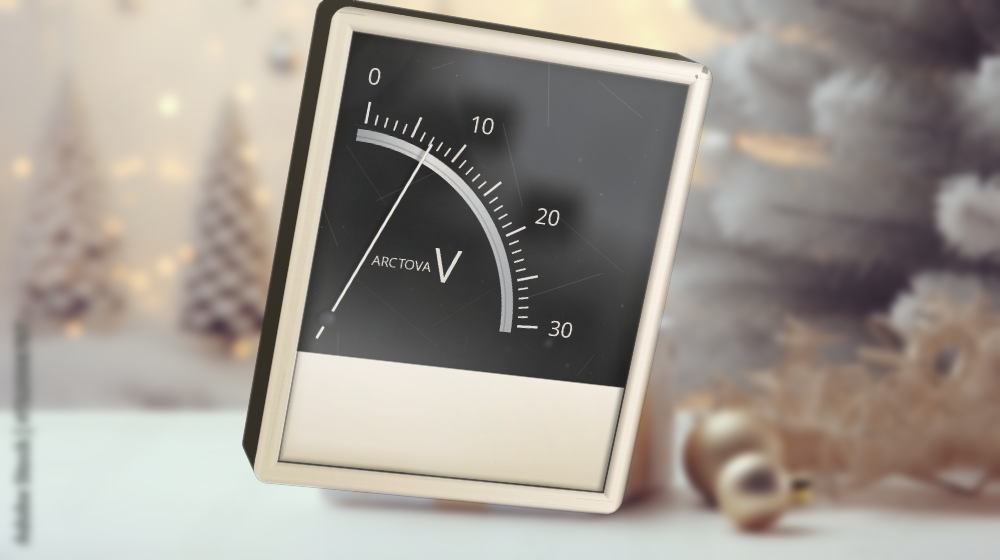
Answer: **7** V
